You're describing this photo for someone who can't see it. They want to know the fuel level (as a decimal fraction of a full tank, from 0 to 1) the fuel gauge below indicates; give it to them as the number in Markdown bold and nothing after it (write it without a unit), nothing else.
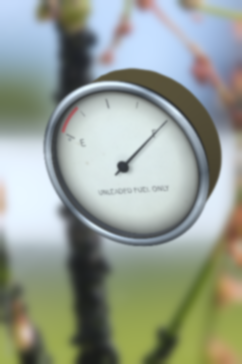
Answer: **1**
